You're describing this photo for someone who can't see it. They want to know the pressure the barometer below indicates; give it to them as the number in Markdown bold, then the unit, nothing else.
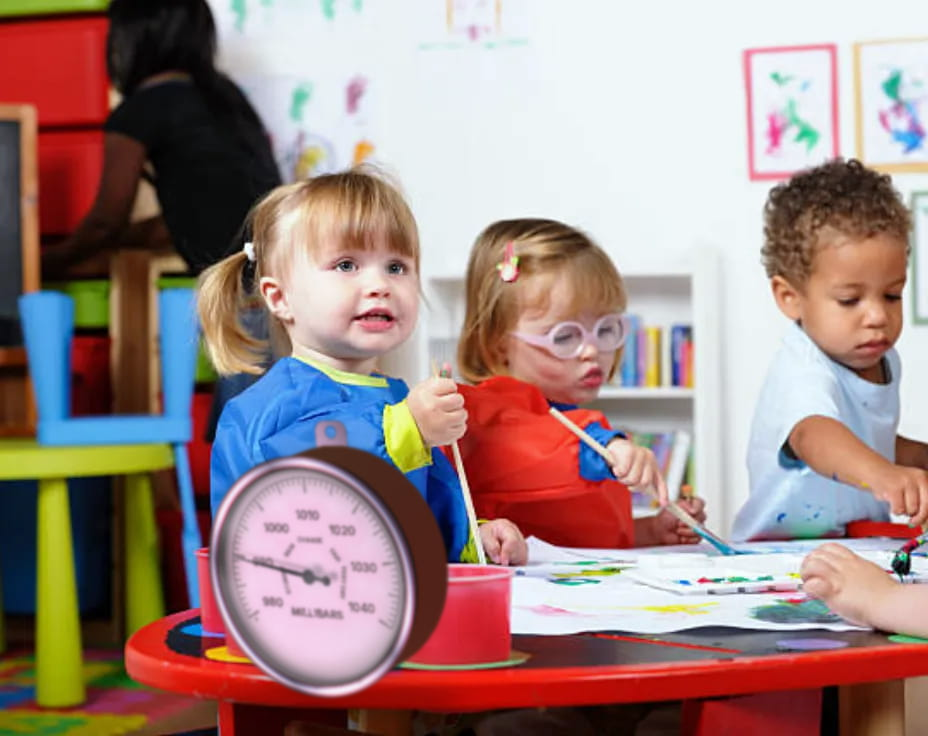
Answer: **990** mbar
